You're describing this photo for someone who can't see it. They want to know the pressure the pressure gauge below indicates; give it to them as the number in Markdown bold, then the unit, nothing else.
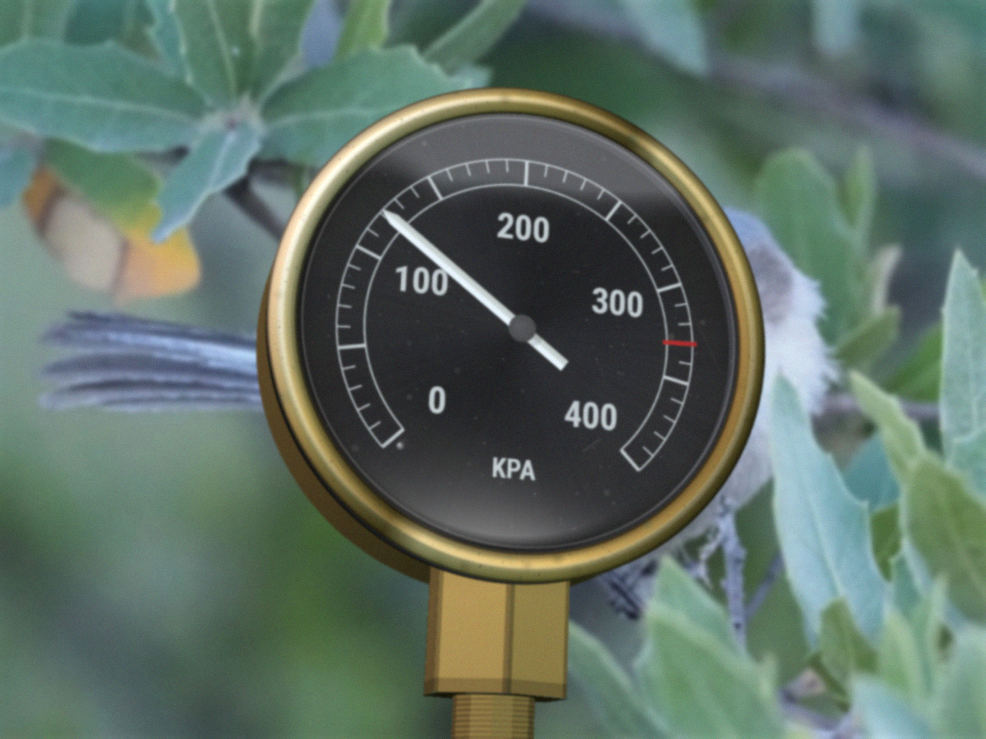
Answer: **120** kPa
